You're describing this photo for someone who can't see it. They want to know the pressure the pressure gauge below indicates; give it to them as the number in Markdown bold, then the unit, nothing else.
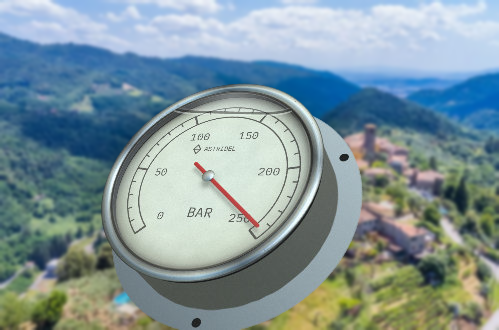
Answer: **245** bar
